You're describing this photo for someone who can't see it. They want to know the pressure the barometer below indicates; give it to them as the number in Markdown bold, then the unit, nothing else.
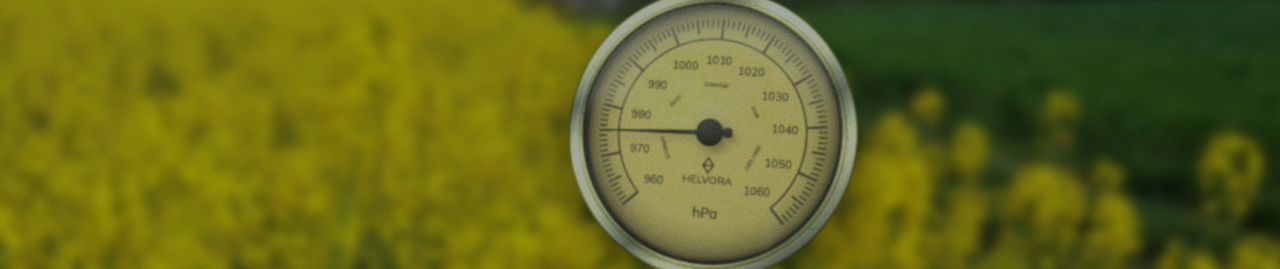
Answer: **975** hPa
